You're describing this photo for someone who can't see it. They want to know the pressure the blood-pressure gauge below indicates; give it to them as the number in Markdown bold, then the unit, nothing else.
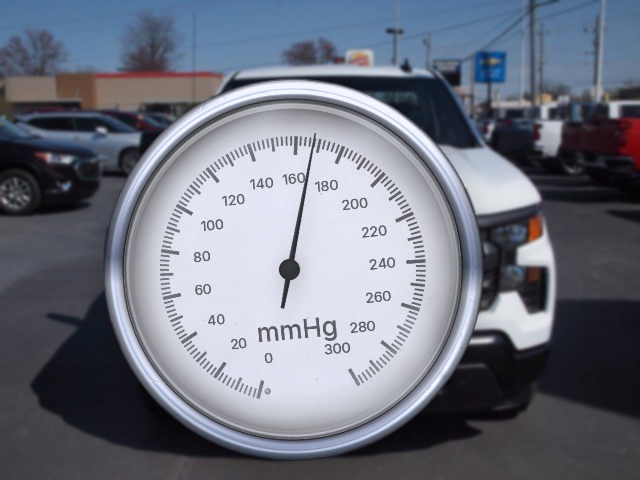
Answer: **168** mmHg
